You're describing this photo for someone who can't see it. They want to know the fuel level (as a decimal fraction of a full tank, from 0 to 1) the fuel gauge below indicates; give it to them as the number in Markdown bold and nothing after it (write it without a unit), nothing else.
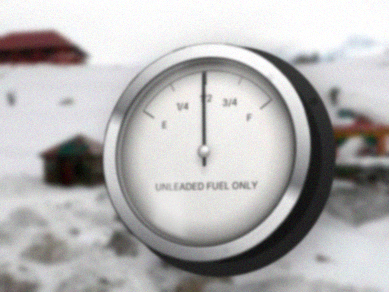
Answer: **0.5**
